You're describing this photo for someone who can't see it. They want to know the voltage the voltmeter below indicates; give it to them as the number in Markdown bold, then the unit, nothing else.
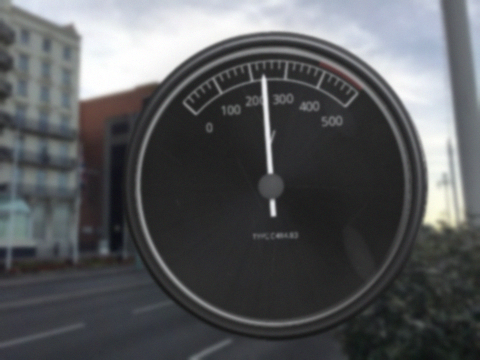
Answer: **240** V
